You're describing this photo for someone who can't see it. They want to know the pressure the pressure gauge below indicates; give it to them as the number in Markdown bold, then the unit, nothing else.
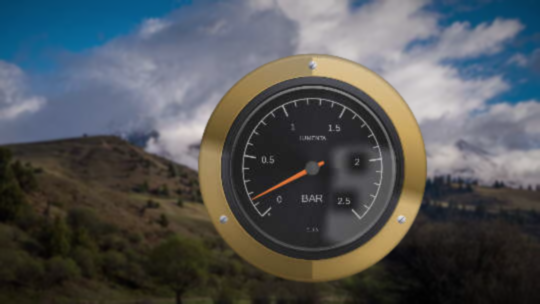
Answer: **0.15** bar
